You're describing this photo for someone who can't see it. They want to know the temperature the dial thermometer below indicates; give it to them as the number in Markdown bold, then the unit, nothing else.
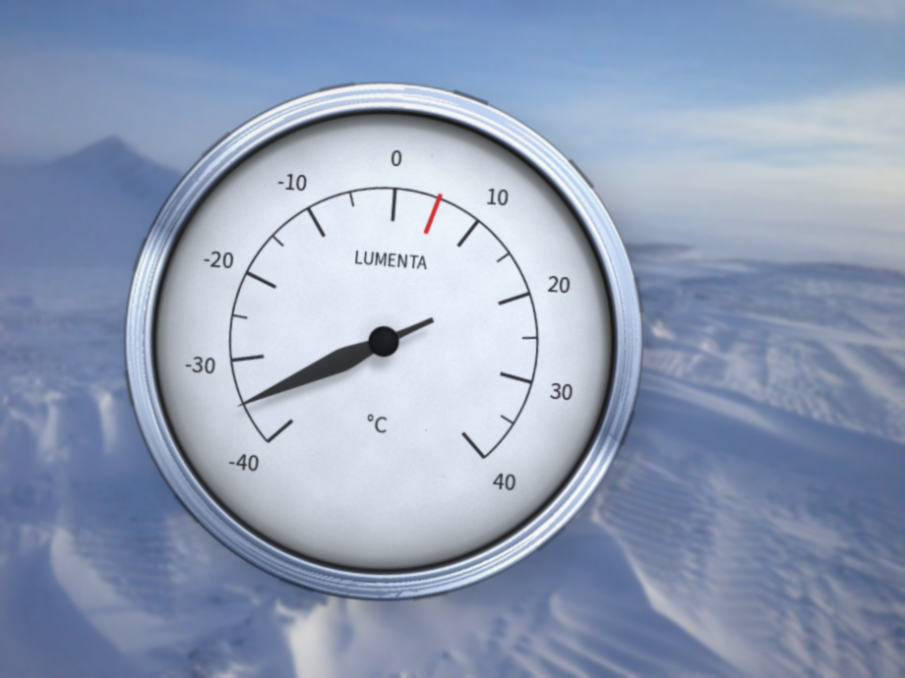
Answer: **-35** °C
